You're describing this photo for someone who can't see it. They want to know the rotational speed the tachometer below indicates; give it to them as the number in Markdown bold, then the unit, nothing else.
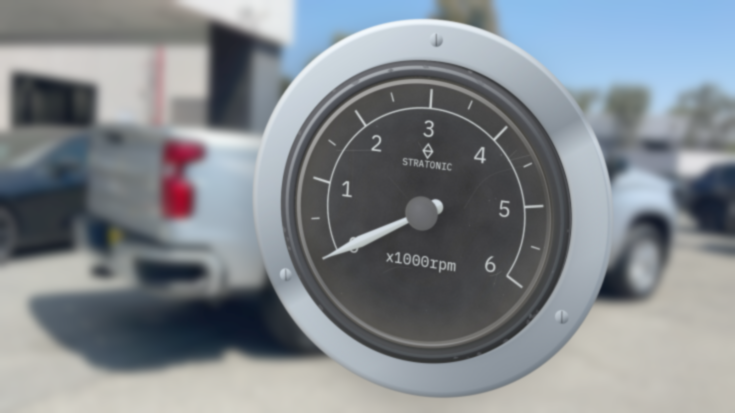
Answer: **0** rpm
